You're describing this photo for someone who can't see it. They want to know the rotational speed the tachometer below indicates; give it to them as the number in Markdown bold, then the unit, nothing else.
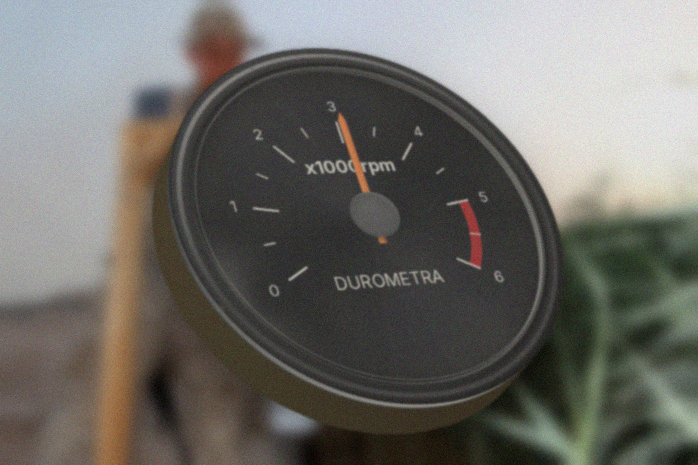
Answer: **3000** rpm
